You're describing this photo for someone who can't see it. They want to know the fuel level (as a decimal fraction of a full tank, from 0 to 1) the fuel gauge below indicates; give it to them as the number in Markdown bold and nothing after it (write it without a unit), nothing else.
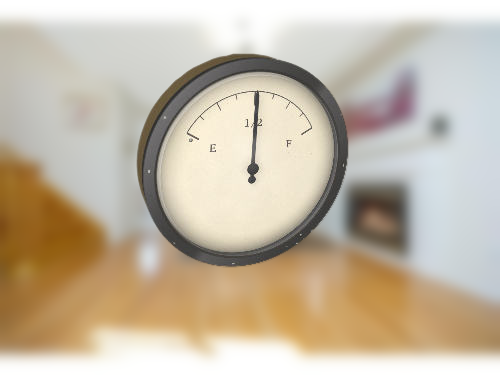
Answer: **0.5**
